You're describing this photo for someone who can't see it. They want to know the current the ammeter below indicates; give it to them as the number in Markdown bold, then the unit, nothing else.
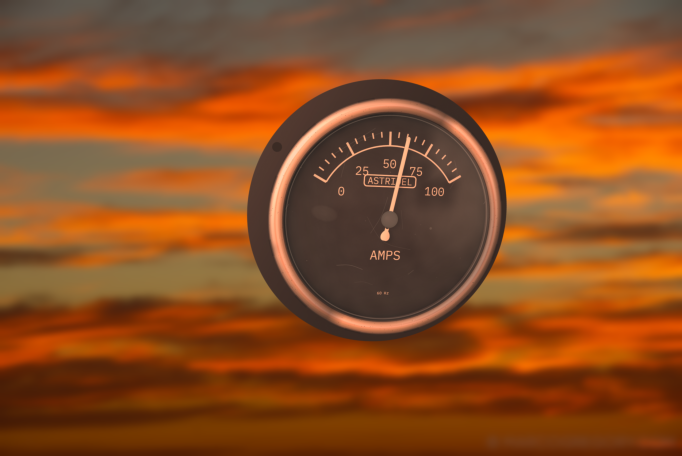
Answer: **60** A
